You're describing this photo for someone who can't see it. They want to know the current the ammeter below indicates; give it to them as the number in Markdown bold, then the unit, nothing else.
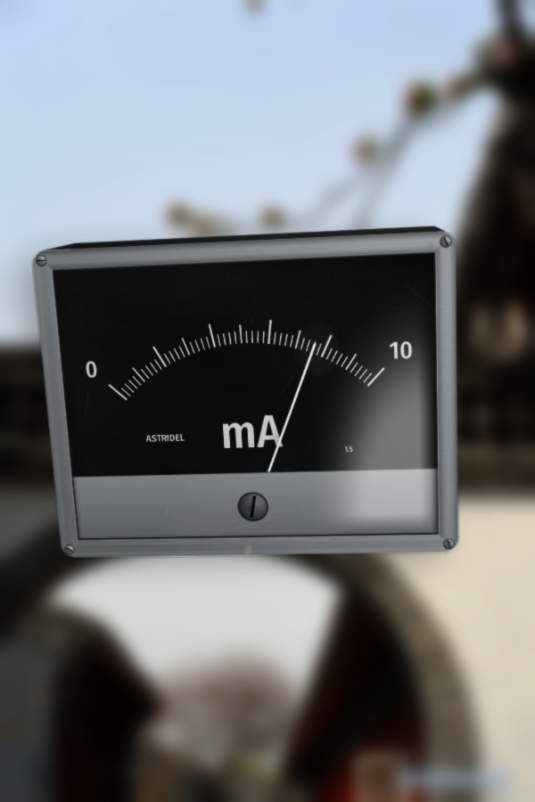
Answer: **7.6** mA
